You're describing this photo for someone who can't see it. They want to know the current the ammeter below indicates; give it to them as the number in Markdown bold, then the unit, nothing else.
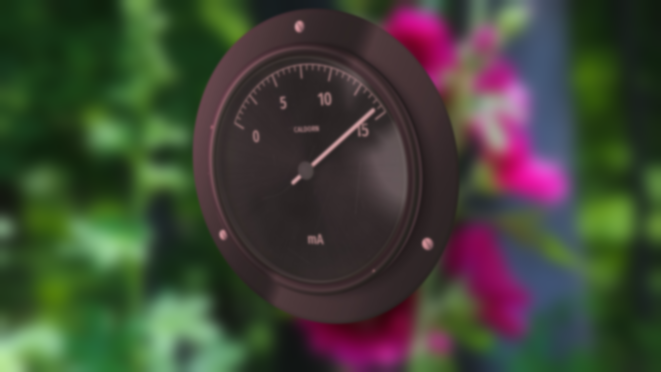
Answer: **14.5** mA
